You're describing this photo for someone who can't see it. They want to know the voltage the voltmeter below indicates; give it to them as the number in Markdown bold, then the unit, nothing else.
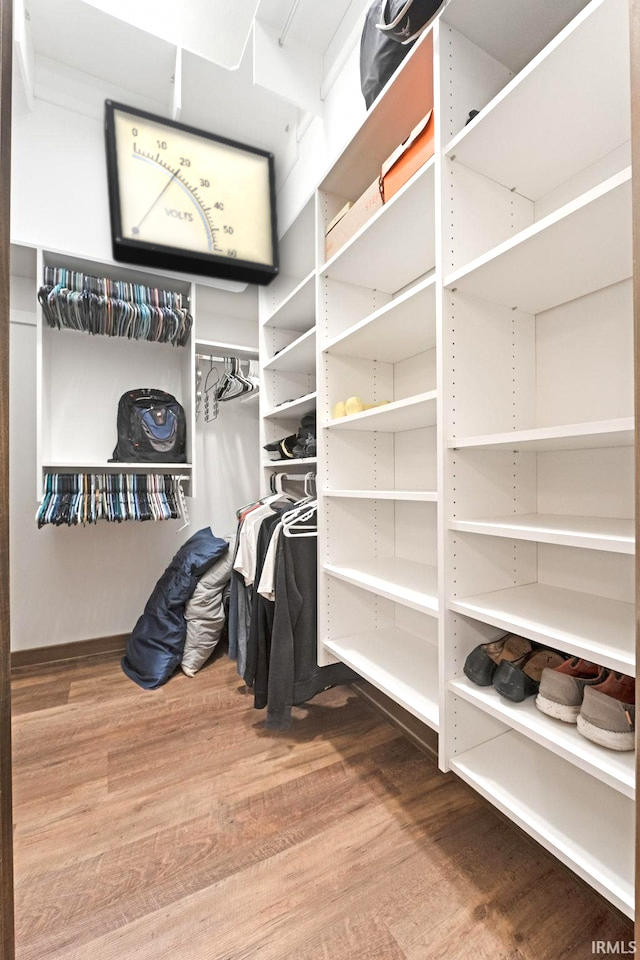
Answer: **20** V
